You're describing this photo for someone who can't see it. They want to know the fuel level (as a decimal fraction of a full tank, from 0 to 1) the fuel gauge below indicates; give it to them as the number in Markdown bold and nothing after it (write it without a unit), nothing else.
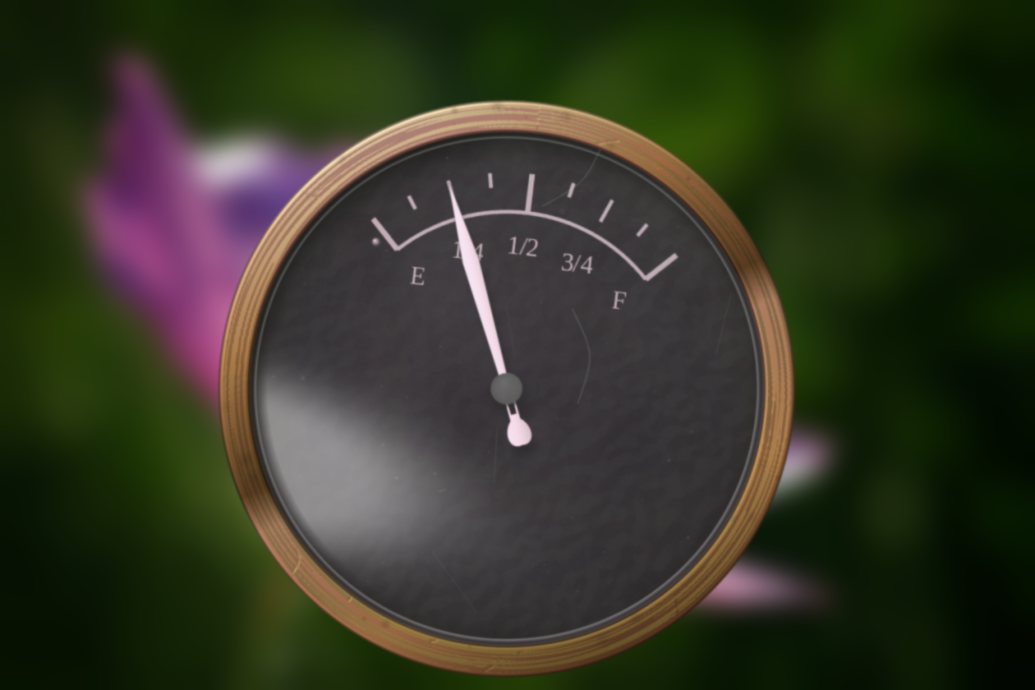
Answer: **0.25**
